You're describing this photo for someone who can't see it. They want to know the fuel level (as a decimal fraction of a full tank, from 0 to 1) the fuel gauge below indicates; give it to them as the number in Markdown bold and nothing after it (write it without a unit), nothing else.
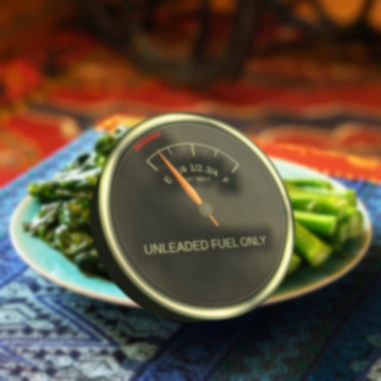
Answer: **0.125**
